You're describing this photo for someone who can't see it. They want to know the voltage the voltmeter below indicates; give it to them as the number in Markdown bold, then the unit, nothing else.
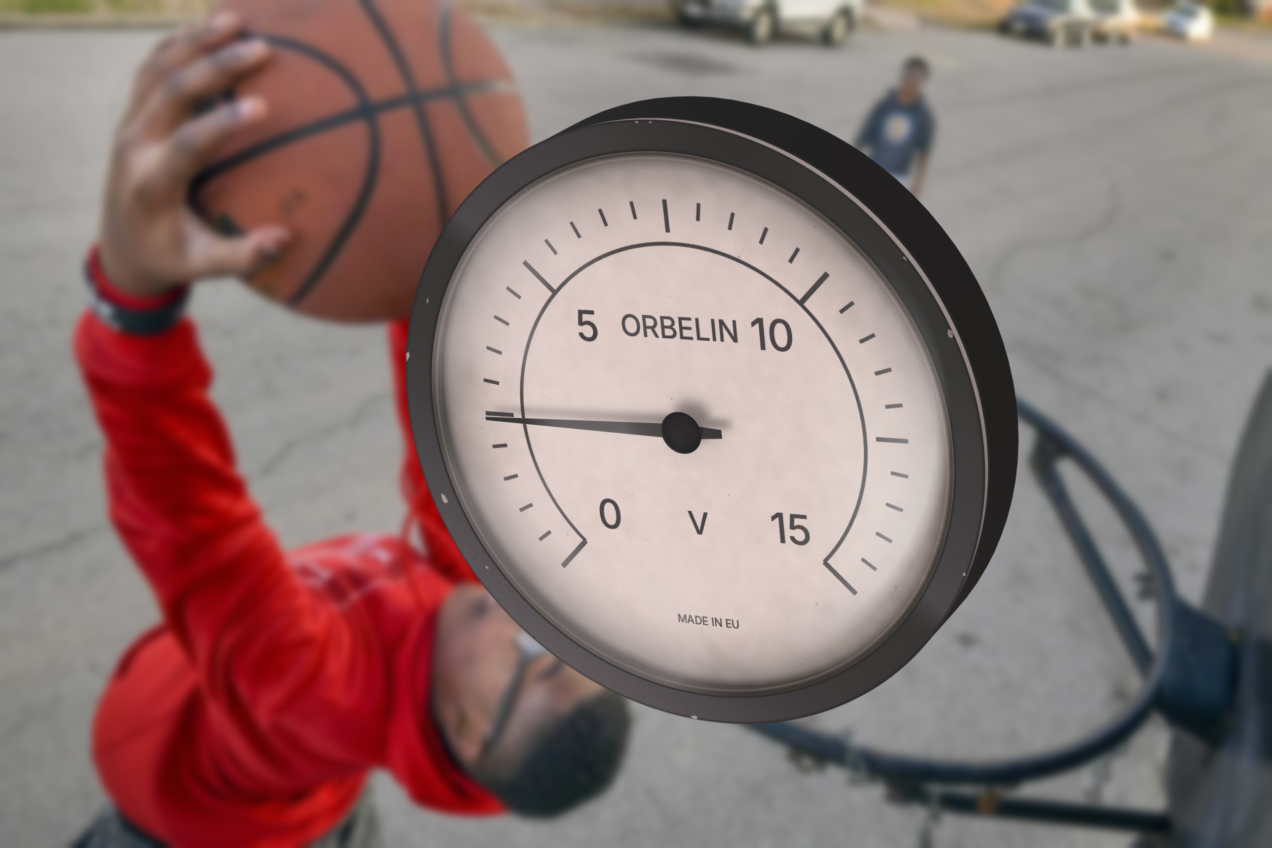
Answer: **2.5** V
